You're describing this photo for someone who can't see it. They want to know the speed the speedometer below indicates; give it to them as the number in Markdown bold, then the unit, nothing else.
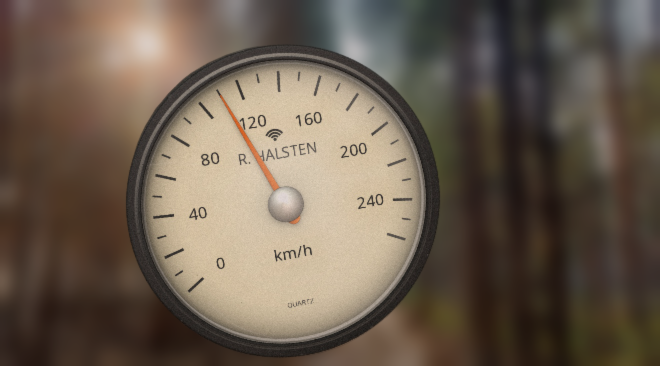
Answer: **110** km/h
